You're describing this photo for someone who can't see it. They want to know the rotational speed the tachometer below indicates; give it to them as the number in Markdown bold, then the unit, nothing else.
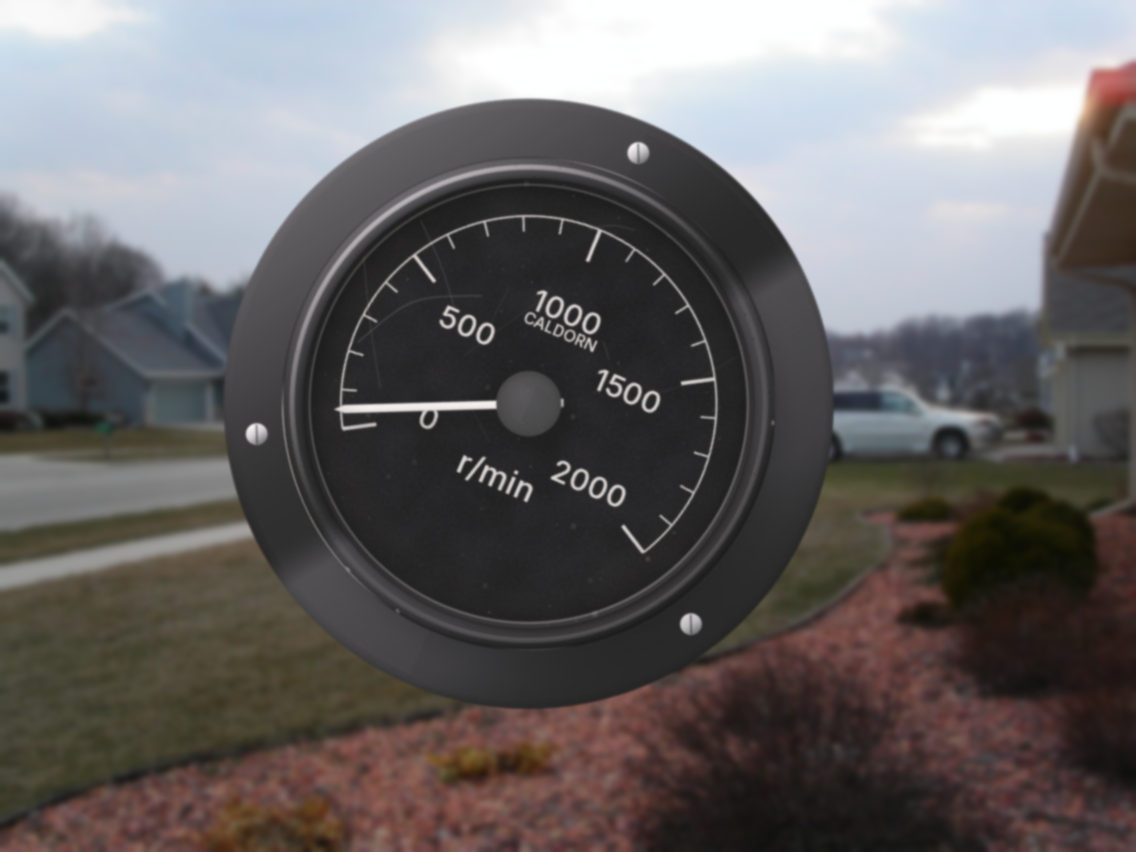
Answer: **50** rpm
